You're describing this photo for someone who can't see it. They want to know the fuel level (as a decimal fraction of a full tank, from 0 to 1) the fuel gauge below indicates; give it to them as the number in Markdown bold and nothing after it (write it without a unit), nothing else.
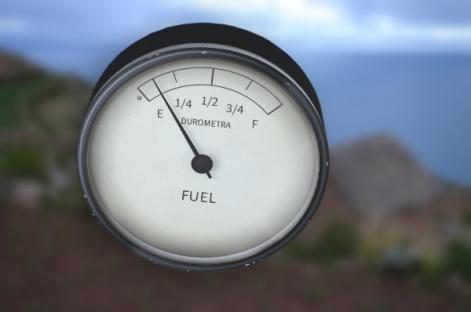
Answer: **0.125**
